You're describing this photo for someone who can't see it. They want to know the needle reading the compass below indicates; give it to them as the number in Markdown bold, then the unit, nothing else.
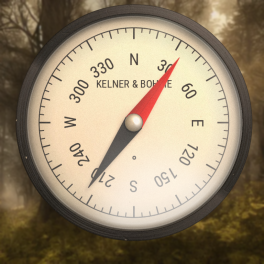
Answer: **35** °
